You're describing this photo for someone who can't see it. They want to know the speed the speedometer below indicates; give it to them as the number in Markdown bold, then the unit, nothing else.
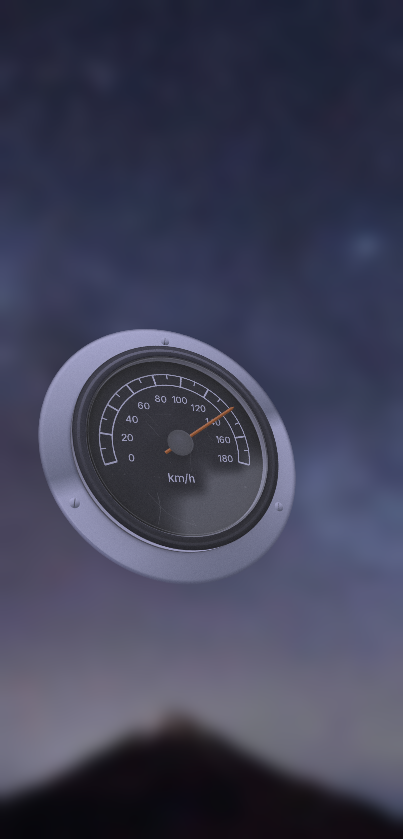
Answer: **140** km/h
